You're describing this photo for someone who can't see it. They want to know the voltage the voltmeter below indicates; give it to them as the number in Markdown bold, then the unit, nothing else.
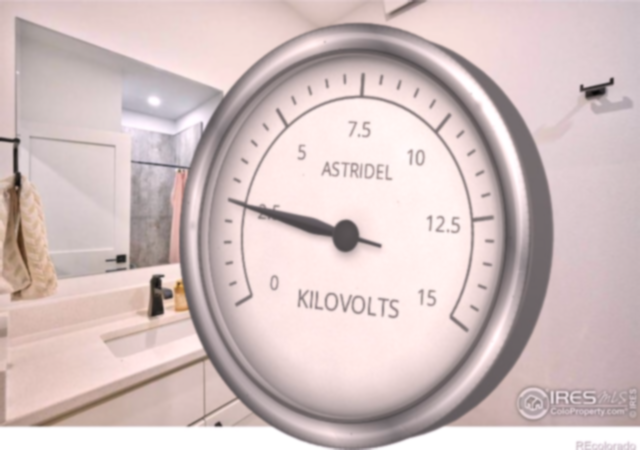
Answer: **2.5** kV
